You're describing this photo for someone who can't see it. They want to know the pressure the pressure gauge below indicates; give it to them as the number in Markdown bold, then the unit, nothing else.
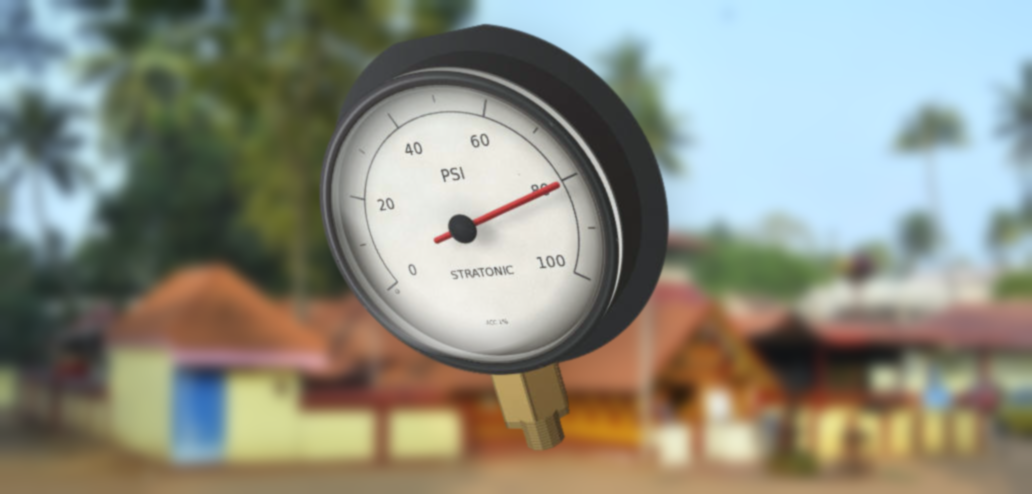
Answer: **80** psi
